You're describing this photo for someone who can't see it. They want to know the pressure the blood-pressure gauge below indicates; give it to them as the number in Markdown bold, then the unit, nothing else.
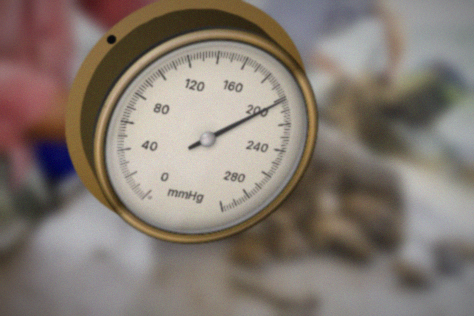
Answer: **200** mmHg
